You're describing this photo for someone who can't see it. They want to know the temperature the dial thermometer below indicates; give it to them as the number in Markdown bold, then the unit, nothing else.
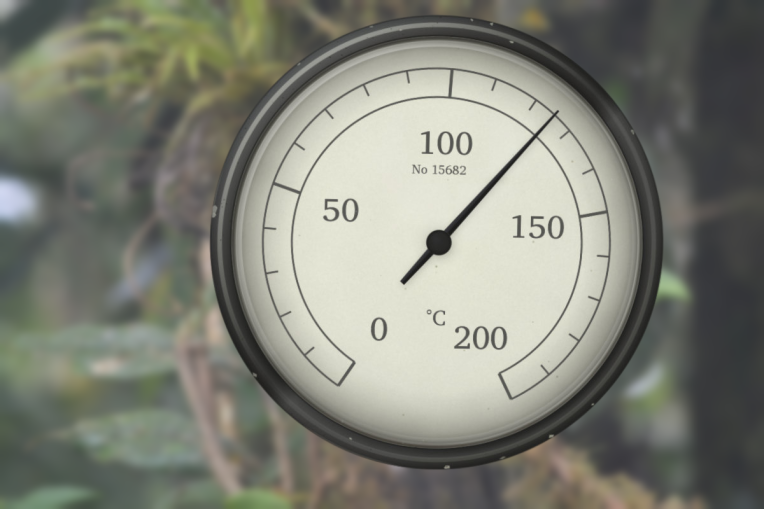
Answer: **125** °C
